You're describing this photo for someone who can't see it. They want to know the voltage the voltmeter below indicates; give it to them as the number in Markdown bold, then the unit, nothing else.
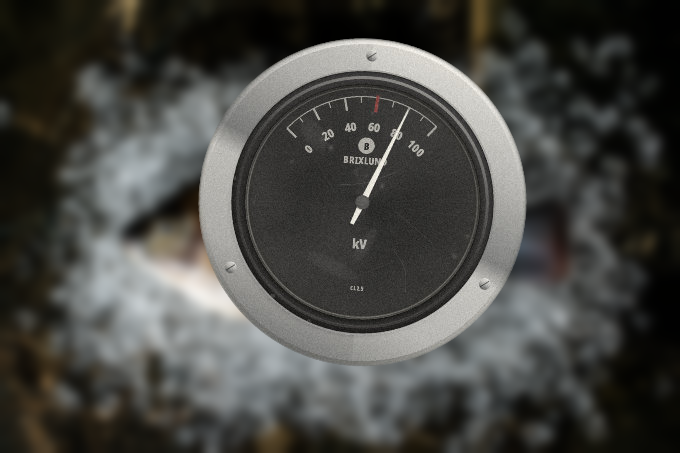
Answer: **80** kV
